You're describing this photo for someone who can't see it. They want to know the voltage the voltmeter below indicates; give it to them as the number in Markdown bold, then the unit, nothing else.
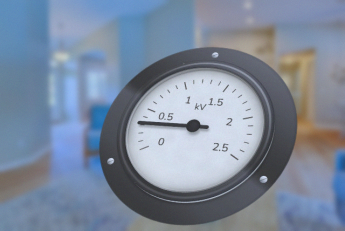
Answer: **0.3** kV
